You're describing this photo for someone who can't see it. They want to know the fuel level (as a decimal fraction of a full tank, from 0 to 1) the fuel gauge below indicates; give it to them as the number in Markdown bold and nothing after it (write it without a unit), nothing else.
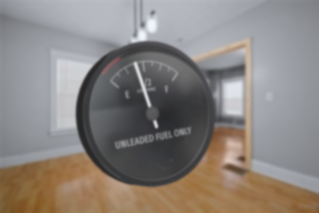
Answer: **0.375**
